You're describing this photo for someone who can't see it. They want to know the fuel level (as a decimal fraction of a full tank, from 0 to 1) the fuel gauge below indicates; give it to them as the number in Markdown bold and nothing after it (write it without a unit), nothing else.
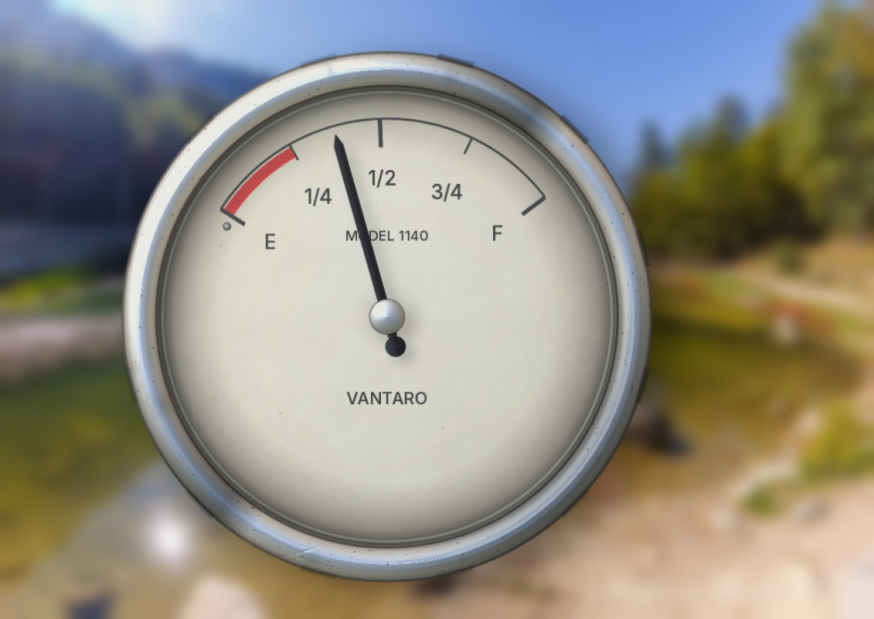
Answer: **0.375**
